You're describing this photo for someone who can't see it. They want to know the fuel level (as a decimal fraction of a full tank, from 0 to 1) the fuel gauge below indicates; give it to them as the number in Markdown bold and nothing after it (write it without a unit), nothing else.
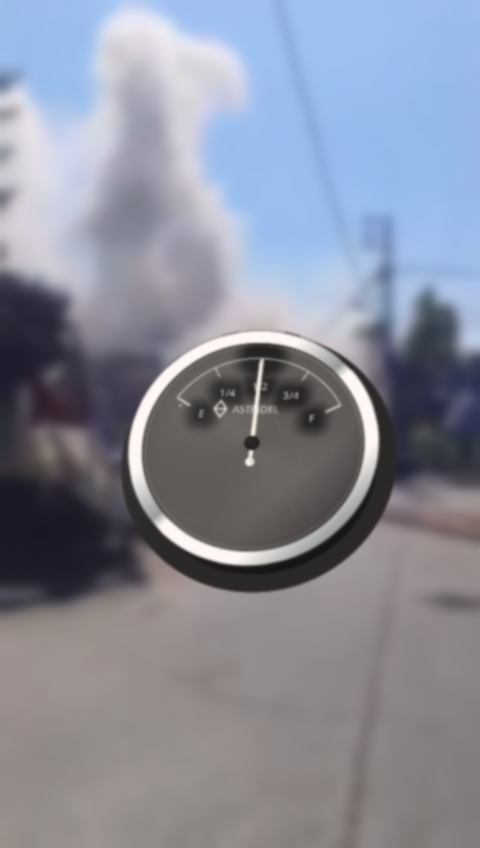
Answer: **0.5**
